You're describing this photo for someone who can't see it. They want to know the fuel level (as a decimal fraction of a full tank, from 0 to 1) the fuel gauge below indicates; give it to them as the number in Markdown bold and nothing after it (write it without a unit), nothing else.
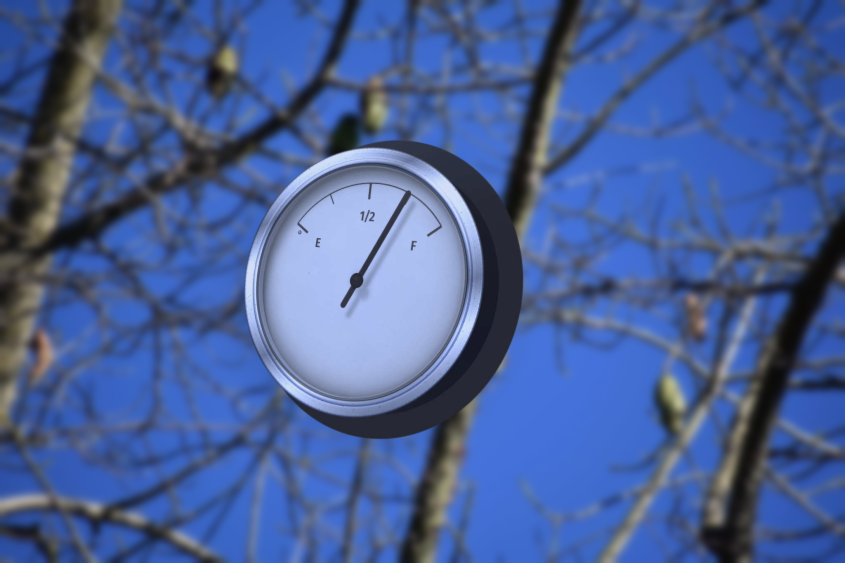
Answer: **0.75**
